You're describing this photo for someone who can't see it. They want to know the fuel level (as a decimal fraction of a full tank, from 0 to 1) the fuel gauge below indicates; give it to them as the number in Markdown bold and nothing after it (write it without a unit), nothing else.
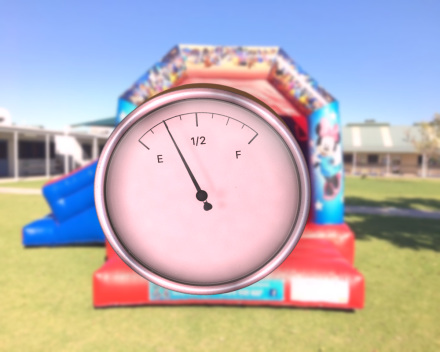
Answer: **0.25**
